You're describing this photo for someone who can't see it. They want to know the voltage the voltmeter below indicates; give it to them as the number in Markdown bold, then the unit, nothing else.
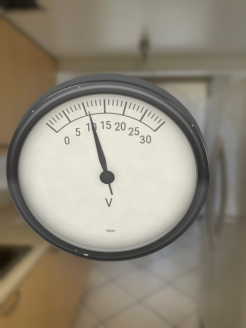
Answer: **11** V
